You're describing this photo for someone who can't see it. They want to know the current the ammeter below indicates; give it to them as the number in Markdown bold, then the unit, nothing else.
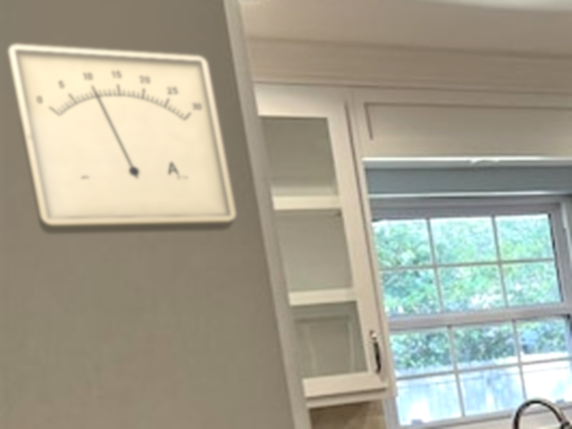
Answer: **10** A
